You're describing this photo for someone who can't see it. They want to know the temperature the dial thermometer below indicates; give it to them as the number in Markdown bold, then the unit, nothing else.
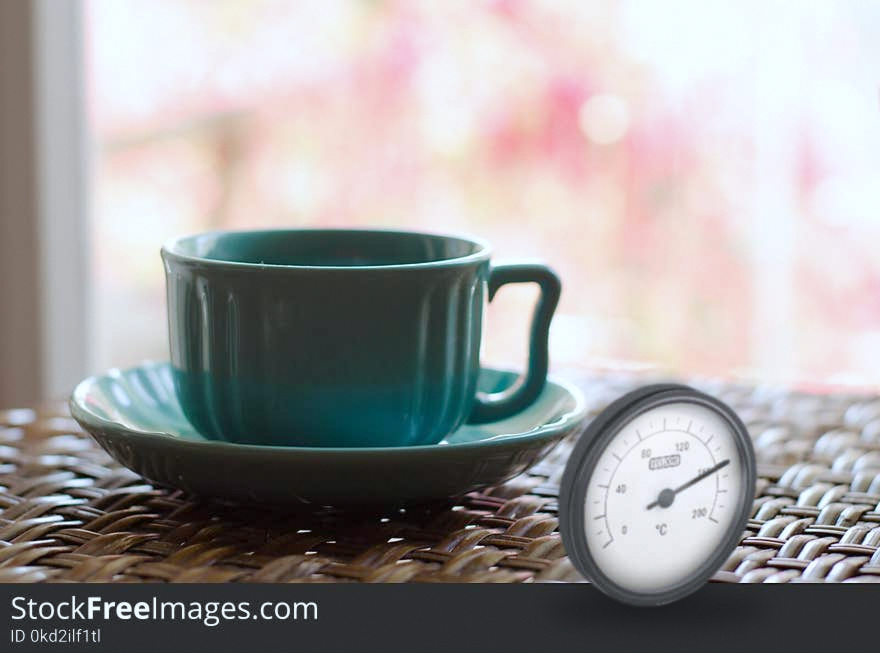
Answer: **160** °C
